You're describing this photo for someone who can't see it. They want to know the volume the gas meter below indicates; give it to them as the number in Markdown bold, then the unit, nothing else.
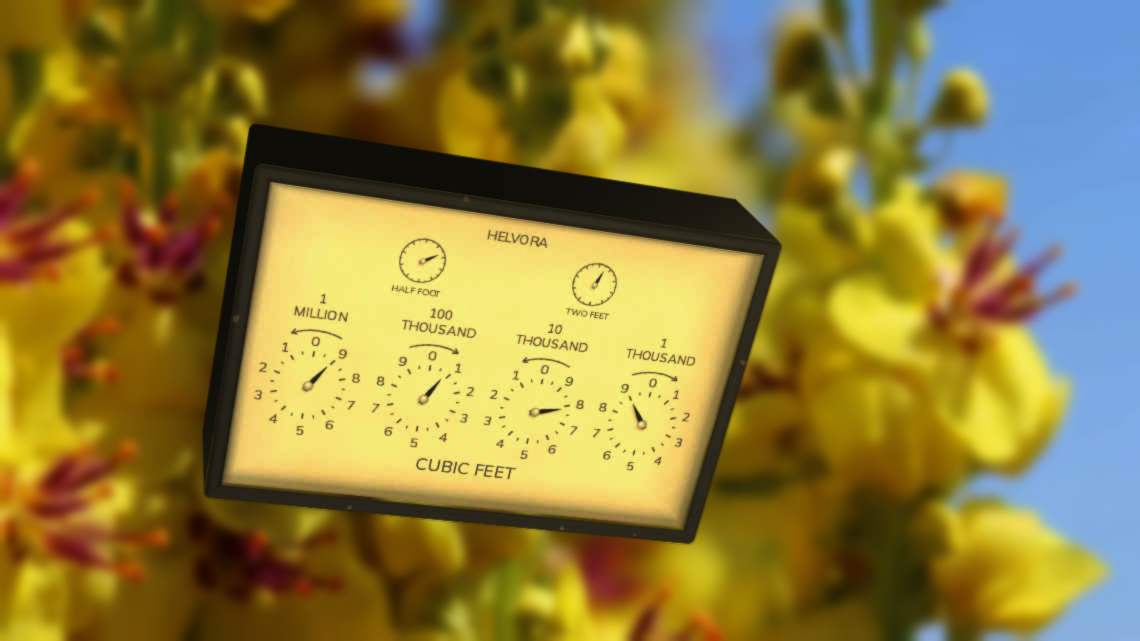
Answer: **907900** ft³
